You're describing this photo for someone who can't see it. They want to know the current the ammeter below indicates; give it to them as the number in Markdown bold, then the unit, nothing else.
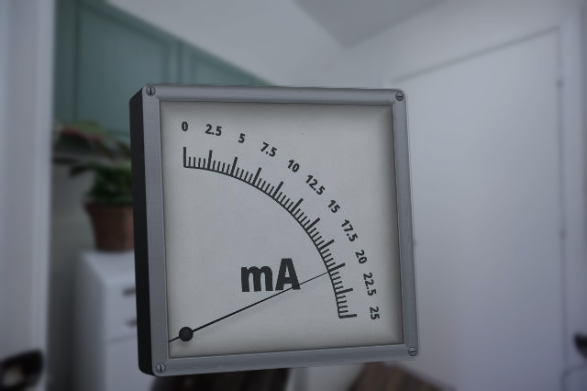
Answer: **20** mA
